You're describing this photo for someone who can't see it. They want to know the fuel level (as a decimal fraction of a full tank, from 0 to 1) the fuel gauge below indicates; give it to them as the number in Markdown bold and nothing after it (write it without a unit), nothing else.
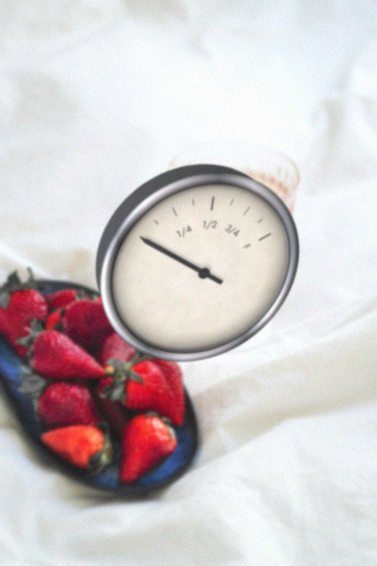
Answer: **0**
